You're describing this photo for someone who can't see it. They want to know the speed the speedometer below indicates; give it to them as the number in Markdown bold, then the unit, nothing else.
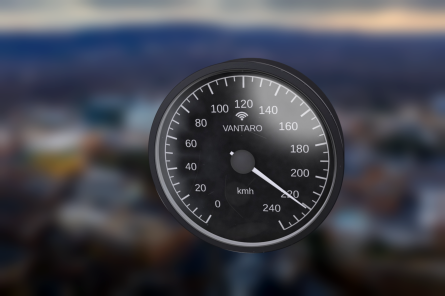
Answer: **220** km/h
